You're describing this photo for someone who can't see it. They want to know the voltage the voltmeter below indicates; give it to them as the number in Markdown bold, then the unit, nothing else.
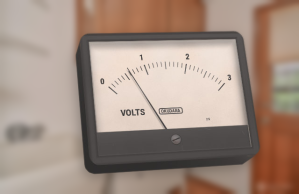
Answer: **0.6** V
